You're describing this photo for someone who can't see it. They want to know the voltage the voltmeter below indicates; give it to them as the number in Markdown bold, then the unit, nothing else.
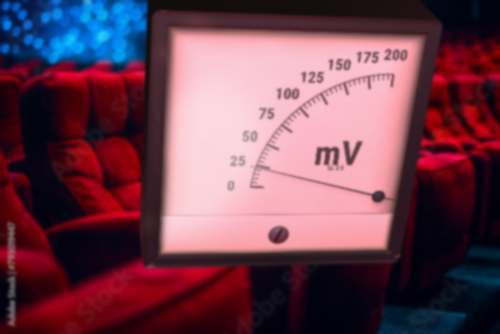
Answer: **25** mV
